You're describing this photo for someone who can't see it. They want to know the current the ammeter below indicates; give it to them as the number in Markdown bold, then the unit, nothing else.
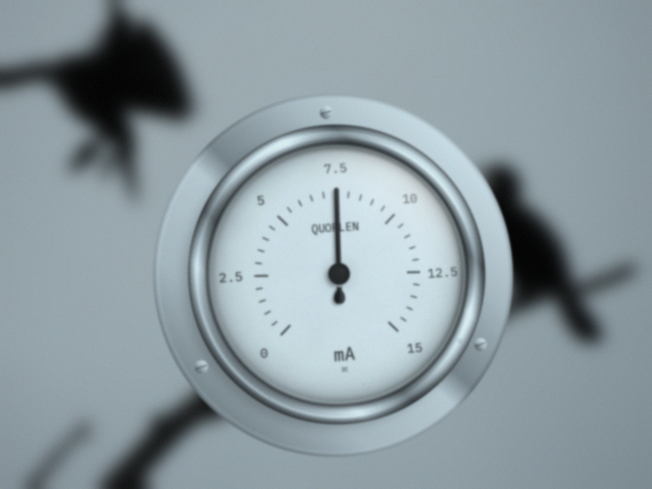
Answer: **7.5** mA
